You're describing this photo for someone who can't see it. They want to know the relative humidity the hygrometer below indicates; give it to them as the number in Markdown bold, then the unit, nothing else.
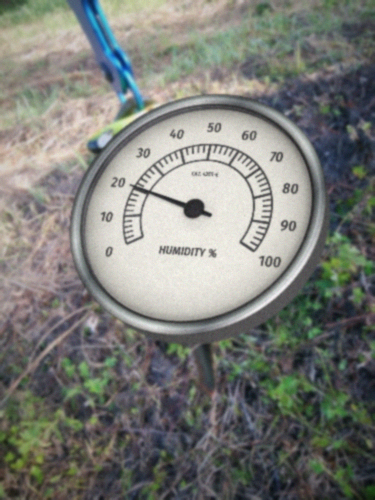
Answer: **20** %
